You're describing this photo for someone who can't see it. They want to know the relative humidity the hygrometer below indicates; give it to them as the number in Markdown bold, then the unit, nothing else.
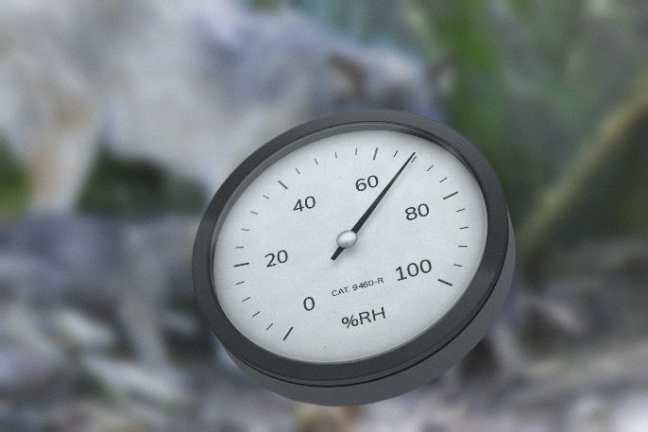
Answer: **68** %
